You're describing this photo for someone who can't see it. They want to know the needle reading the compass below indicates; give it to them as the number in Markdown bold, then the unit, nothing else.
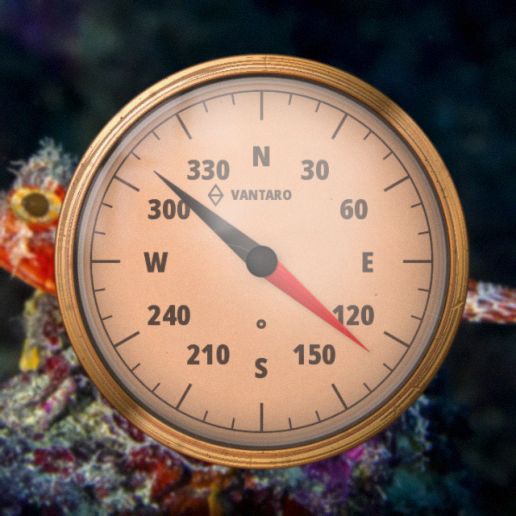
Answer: **130** °
